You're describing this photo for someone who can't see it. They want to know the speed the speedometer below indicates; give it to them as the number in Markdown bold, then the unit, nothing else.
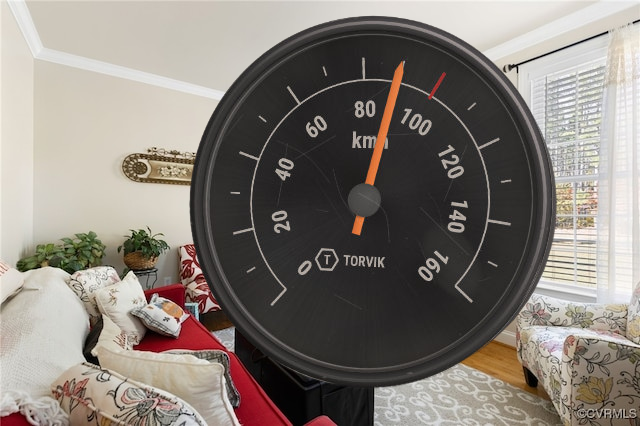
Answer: **90** km/h
